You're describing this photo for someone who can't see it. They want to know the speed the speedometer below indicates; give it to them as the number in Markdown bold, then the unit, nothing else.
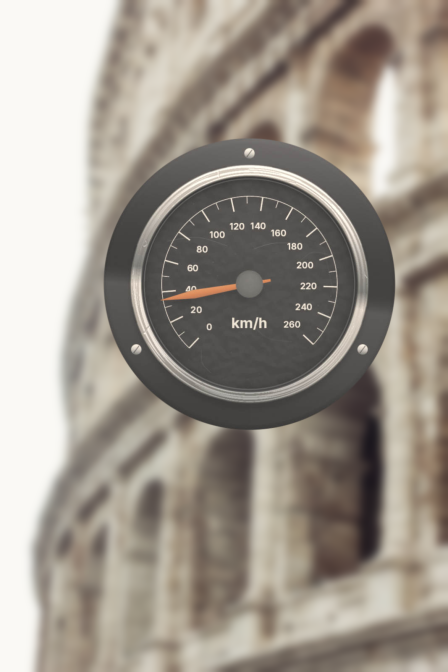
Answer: **35** km/h
